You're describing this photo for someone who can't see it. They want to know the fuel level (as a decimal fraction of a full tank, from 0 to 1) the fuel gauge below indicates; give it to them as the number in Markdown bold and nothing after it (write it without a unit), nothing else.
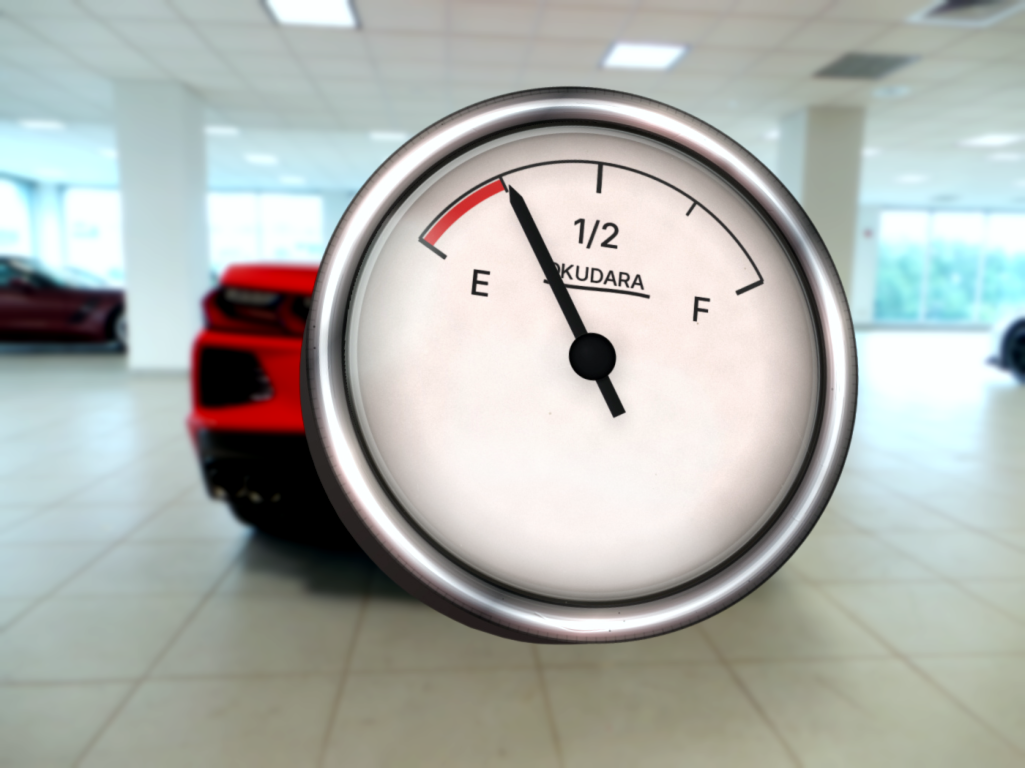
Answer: **0.25**
